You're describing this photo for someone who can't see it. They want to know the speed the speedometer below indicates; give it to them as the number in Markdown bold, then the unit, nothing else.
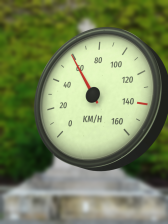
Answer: **60** km/h
